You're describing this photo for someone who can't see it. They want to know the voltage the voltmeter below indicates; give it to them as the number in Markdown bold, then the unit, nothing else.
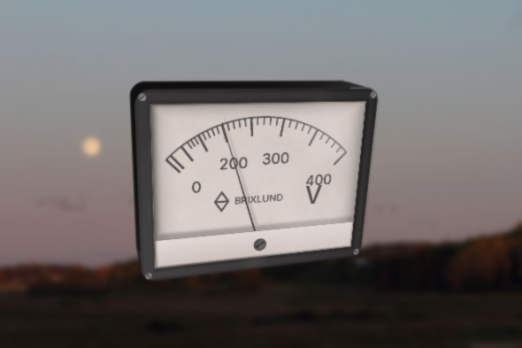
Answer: **200** V
